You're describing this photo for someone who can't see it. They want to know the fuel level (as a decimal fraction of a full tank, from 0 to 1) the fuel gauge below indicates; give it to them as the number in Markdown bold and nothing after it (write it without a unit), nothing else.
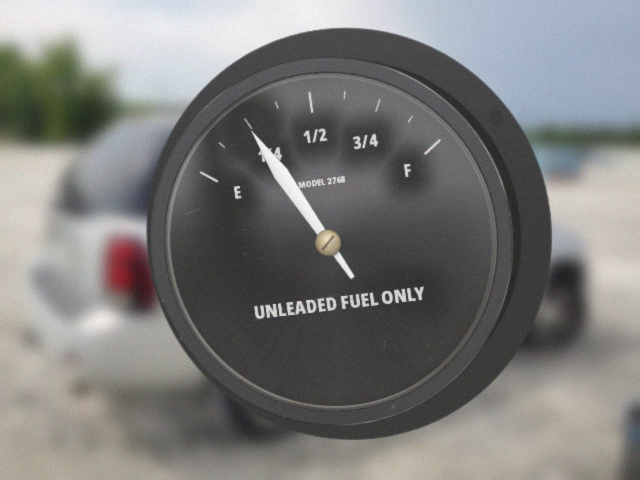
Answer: **0.25**
